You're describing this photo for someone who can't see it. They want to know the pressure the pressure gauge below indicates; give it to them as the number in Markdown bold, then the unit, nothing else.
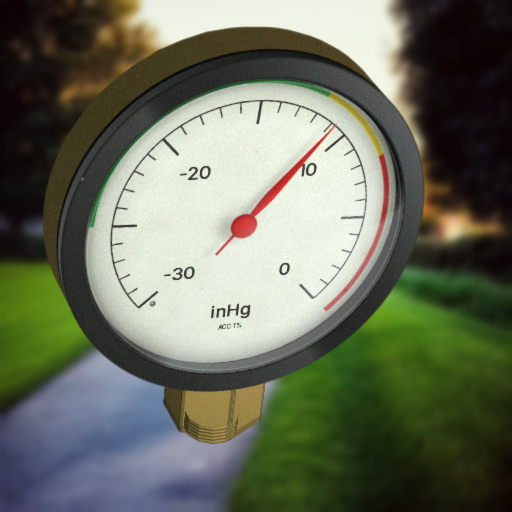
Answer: **-11** inHg
